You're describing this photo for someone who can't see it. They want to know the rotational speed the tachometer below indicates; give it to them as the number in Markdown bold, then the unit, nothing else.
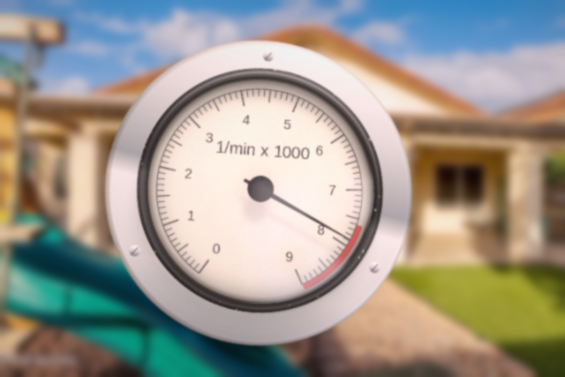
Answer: **7900** rpm
